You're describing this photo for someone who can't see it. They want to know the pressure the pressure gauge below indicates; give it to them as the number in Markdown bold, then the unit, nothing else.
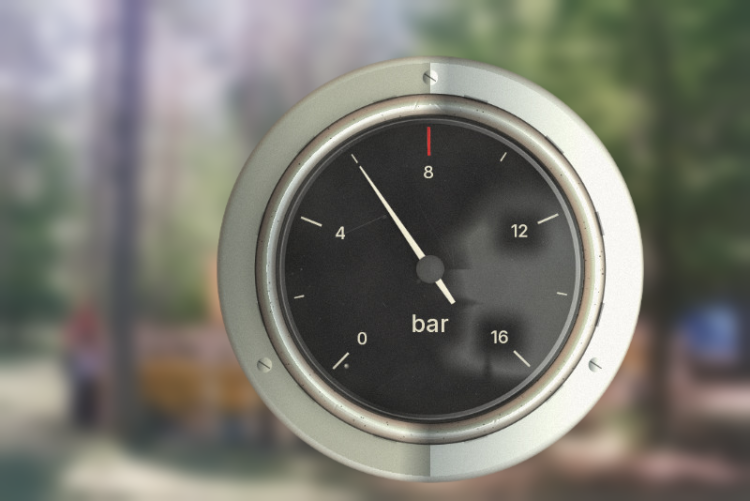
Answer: **6** bar
